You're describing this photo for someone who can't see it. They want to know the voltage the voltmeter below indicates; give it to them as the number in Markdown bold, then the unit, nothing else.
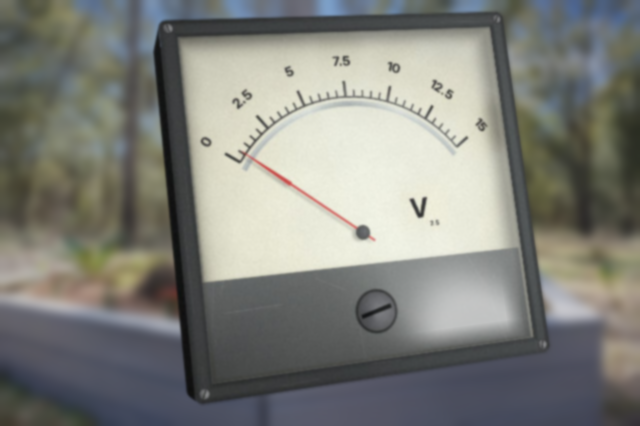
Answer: **0.5** V
